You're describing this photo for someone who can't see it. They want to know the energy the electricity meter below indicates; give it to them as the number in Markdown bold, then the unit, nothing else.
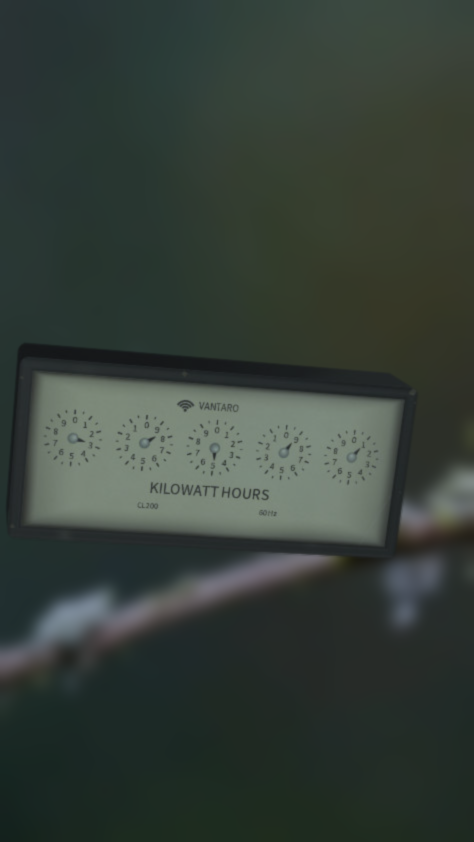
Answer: **28491** kWh
